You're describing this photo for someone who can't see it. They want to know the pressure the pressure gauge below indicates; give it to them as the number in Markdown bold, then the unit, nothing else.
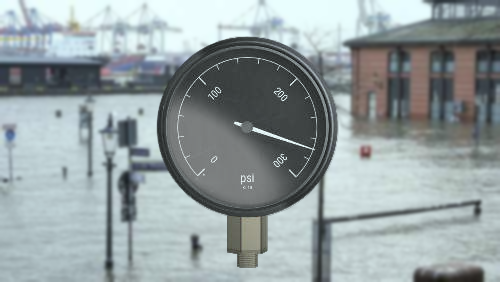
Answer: **270** psi
